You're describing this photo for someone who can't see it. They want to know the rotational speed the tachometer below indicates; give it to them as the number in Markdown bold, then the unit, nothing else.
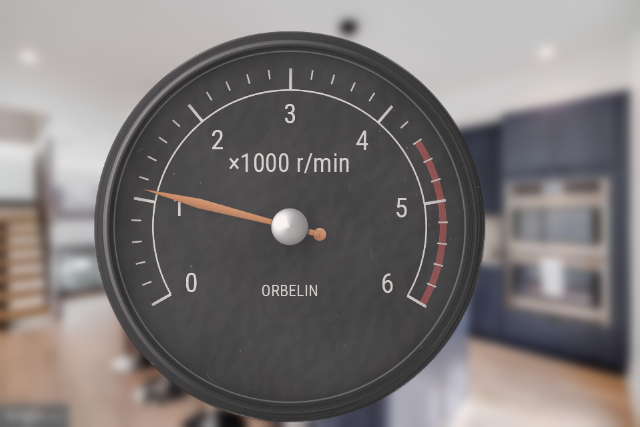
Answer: **1100** rpm
